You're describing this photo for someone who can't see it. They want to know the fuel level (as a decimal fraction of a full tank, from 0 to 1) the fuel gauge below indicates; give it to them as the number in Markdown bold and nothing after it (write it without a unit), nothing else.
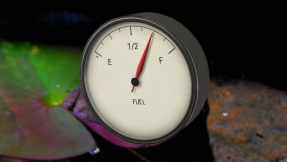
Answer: **0.75**
